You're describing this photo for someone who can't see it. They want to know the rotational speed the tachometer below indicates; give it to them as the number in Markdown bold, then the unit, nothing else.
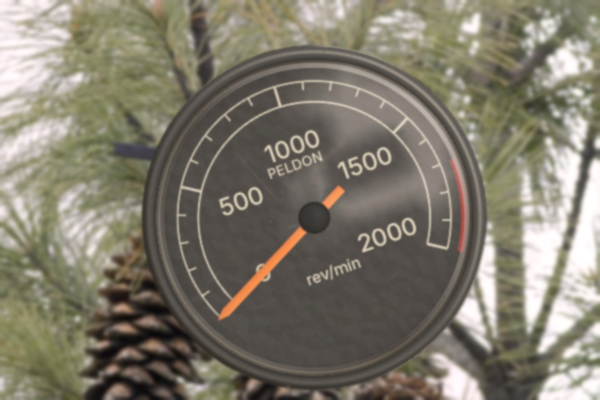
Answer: **0** rpm
